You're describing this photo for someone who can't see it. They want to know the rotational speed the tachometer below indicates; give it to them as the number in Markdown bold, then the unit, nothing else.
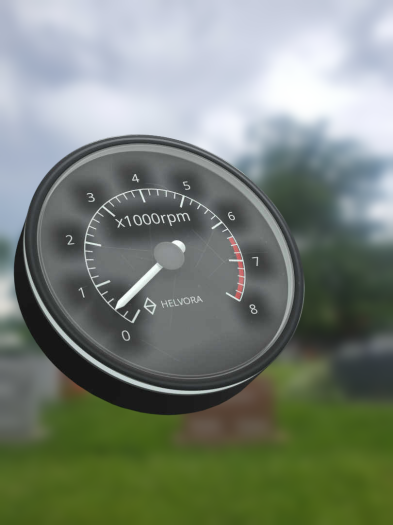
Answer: **400** rpm
